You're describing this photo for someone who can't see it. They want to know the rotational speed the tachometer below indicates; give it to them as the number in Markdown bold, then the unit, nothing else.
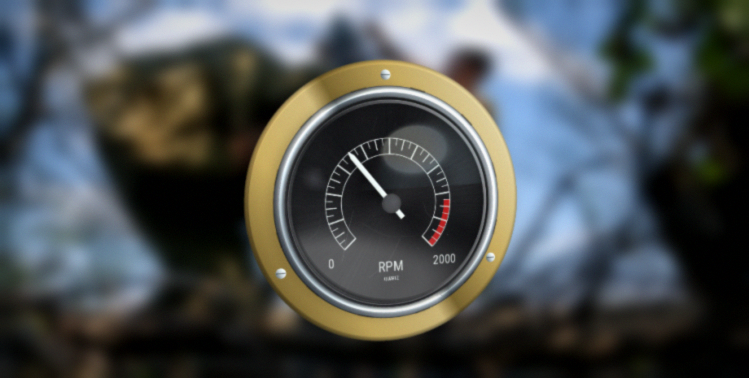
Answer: **700** rpm
